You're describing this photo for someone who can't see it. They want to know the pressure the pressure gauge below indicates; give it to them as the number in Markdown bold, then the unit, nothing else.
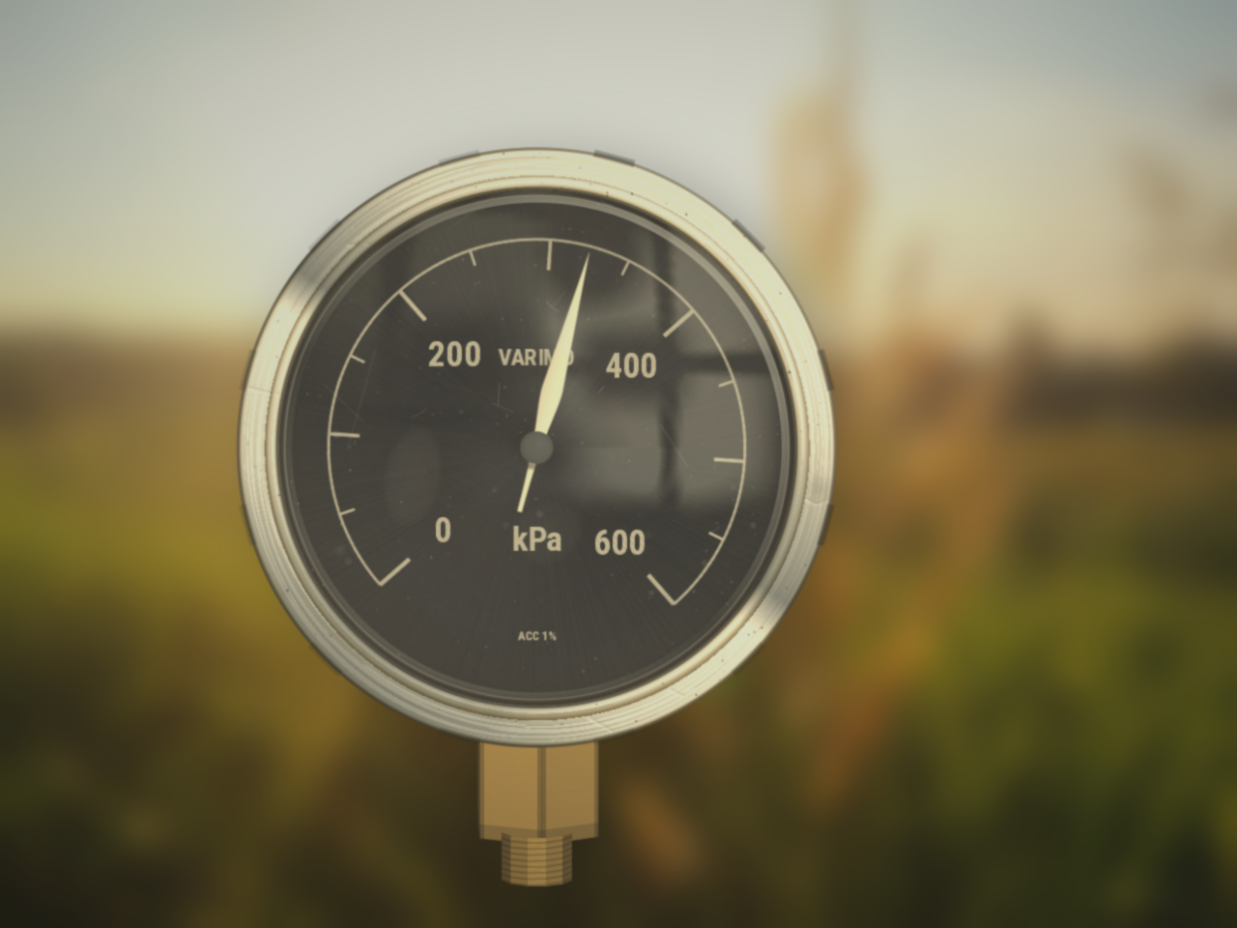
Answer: **325** kPa
